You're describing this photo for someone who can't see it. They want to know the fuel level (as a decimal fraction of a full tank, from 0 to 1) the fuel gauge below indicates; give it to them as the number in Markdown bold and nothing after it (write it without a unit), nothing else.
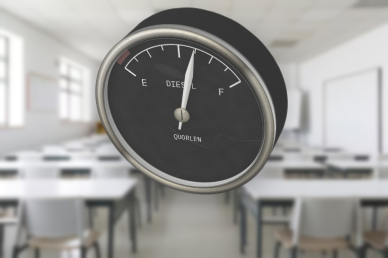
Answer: **0.625**
